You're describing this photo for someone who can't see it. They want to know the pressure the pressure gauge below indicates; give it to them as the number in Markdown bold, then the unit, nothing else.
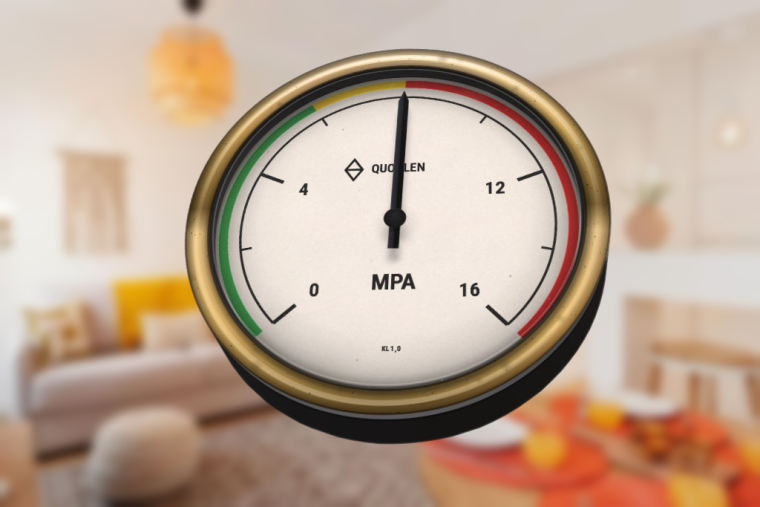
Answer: **8** MPa
